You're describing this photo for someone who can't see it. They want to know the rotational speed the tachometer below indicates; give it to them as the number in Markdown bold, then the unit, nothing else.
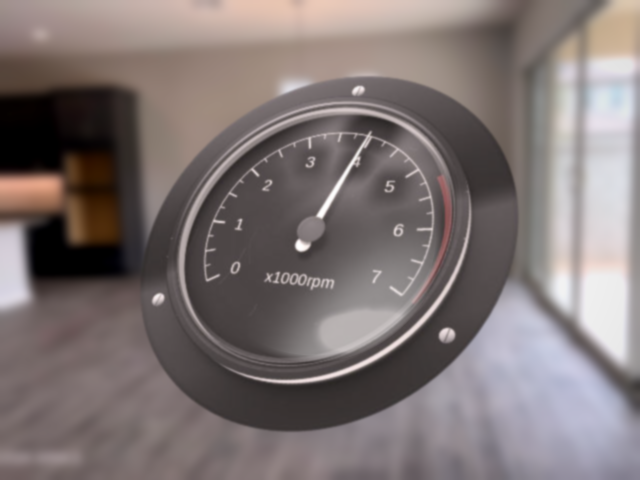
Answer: **4000** rpm
